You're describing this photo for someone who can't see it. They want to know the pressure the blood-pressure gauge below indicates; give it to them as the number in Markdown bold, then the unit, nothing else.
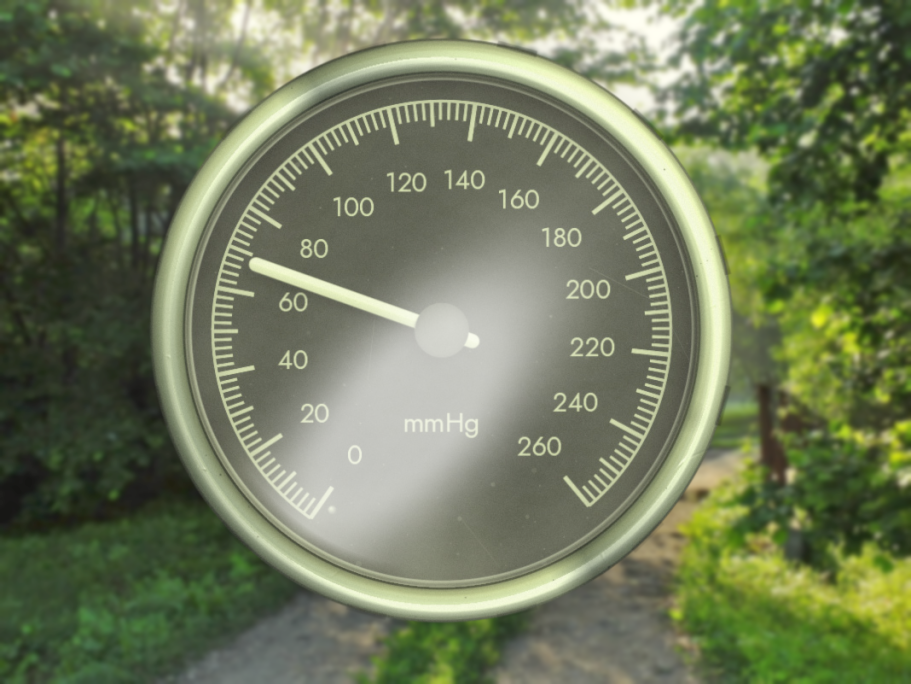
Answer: **68** mmHg
